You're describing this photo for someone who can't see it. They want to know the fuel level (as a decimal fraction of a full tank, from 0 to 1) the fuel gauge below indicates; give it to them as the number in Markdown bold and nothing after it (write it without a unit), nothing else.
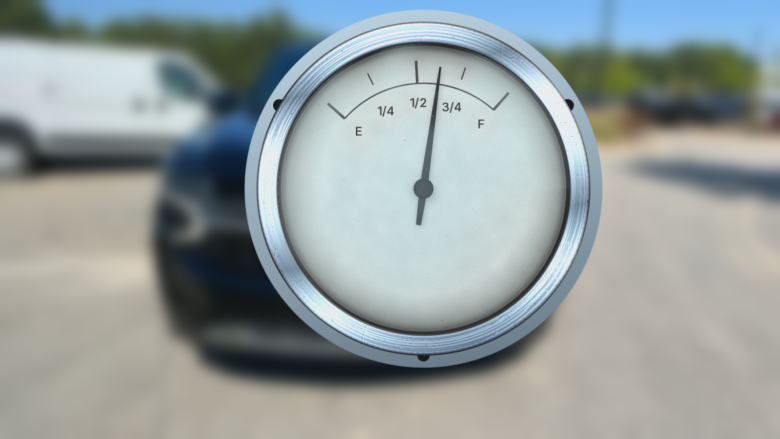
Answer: **0.625**
